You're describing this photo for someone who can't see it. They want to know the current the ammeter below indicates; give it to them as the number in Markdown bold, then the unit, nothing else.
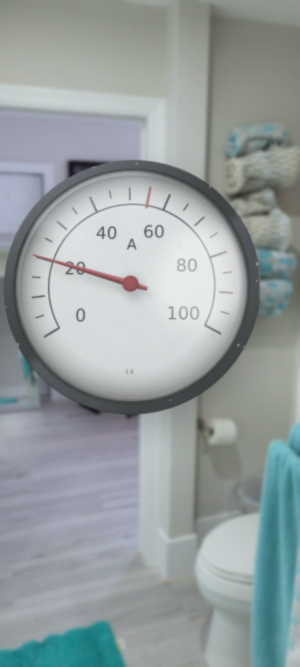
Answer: **20** A
